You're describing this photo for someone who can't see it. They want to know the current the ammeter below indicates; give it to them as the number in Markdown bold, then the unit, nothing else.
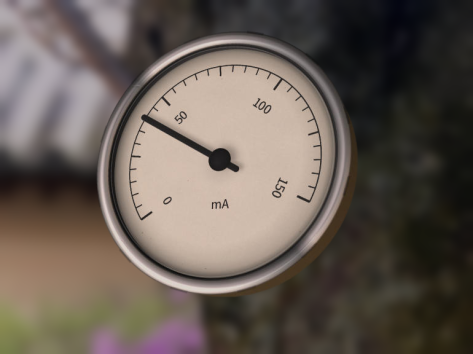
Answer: **40** mA
